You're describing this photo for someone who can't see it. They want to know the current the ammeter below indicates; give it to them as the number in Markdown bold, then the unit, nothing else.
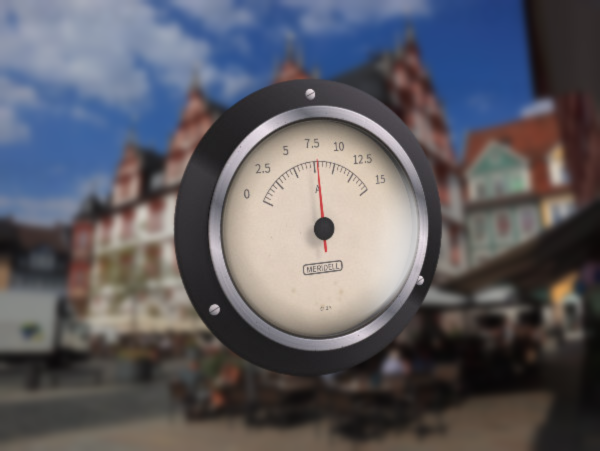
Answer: **7.5** A
